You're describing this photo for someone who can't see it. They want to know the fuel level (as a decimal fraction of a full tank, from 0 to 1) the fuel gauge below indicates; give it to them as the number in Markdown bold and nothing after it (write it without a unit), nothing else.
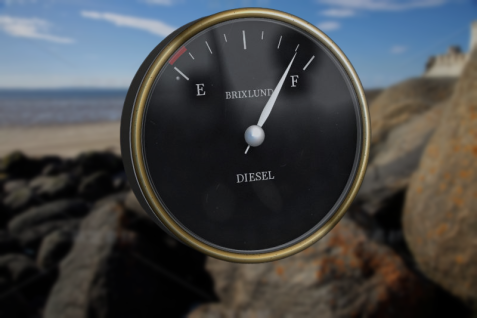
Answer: **0.875**
